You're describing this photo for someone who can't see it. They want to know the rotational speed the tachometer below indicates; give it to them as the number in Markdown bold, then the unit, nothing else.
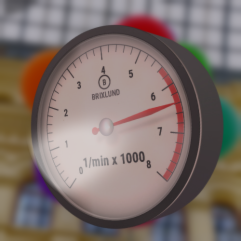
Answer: **6400** rpm
